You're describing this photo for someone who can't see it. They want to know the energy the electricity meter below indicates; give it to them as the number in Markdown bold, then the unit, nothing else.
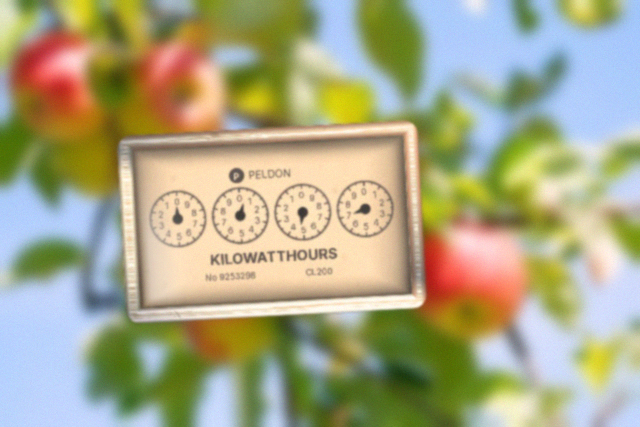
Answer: **47** kWh
